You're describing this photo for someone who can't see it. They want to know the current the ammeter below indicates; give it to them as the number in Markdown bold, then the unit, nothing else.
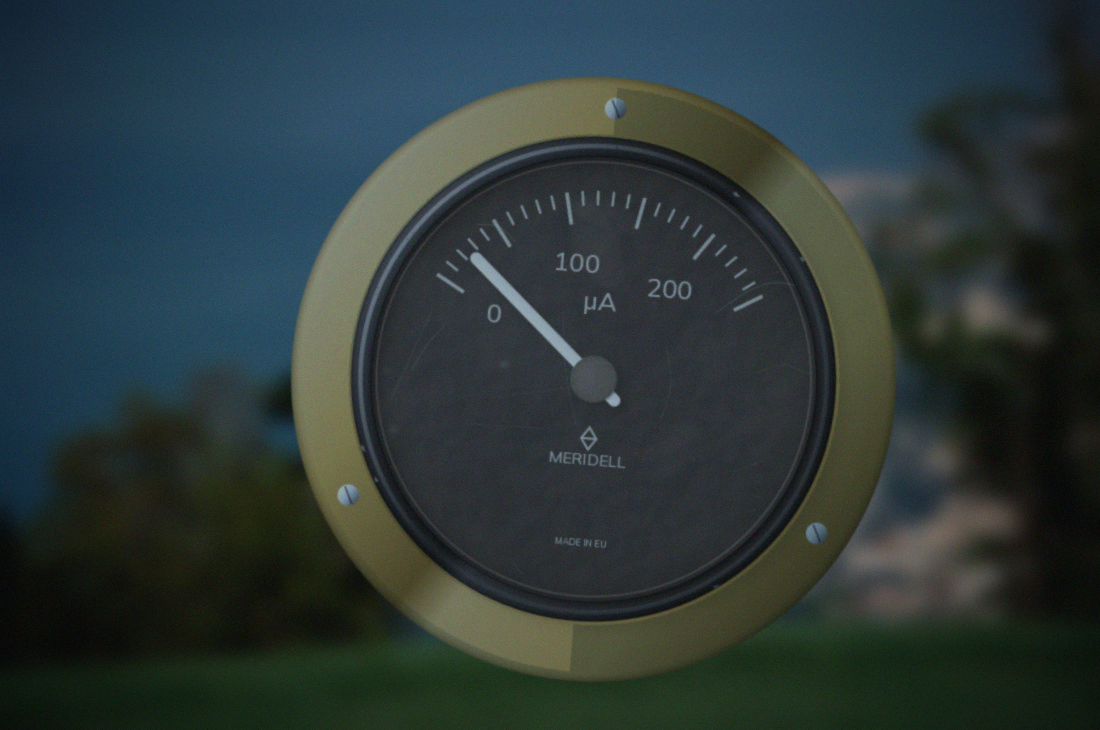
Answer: **25** µA
